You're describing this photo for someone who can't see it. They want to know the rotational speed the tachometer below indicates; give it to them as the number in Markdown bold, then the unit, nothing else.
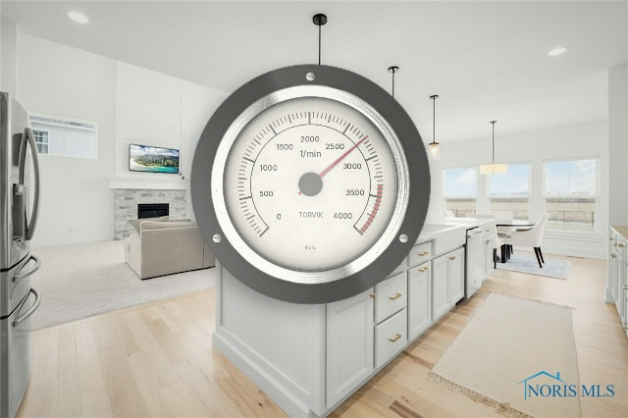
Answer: **2750** rpm
